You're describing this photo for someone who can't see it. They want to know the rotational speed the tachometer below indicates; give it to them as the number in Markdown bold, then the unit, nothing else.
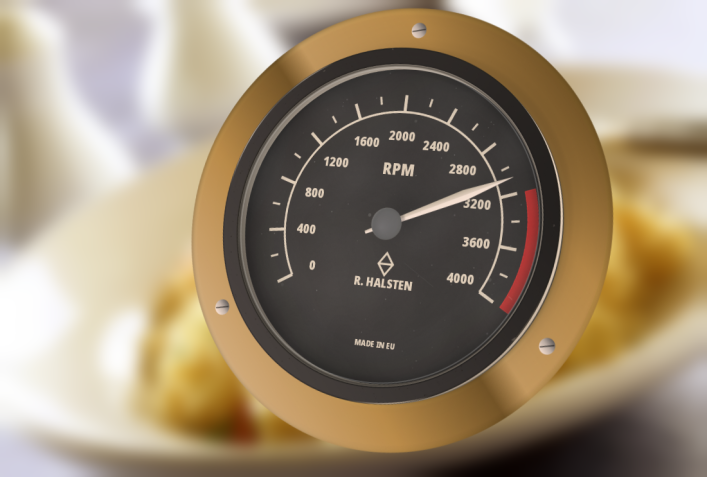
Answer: **3100** rpm
